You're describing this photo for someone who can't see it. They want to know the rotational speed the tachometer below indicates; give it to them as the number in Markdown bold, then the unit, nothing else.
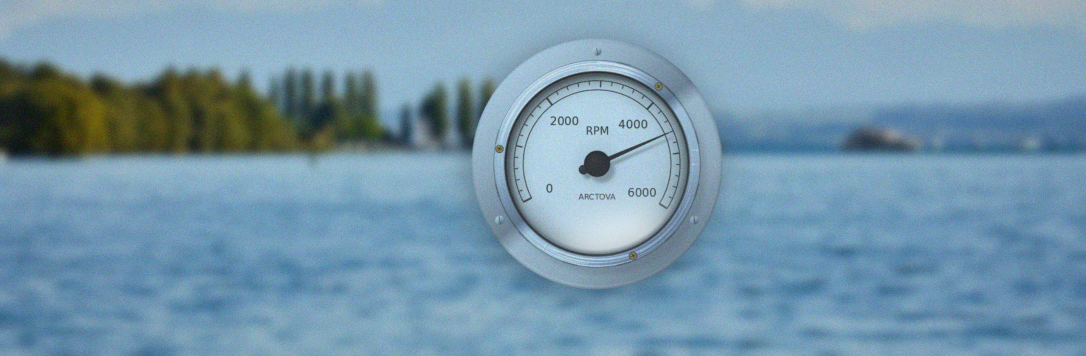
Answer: **4600** rpm
